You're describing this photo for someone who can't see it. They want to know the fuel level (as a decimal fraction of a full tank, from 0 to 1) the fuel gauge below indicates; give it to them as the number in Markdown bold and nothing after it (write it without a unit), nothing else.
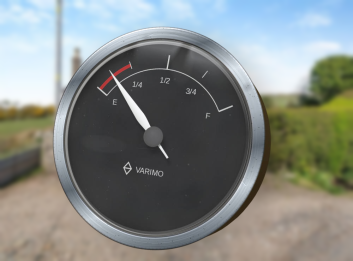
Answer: **0.125**
